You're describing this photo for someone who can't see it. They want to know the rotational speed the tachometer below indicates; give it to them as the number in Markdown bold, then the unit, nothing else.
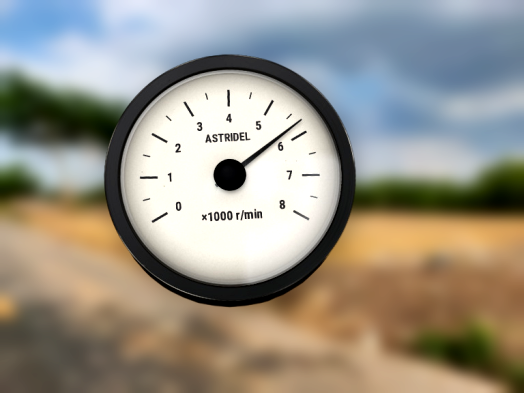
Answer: **5750** rpm
